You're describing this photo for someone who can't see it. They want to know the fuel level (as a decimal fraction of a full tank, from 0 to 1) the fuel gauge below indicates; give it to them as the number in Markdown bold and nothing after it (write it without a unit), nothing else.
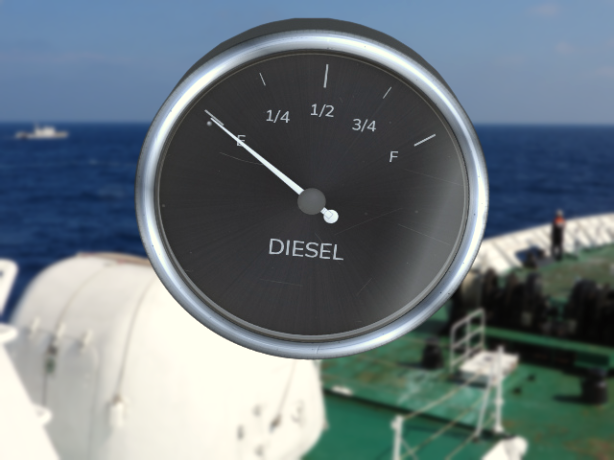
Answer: **0**
